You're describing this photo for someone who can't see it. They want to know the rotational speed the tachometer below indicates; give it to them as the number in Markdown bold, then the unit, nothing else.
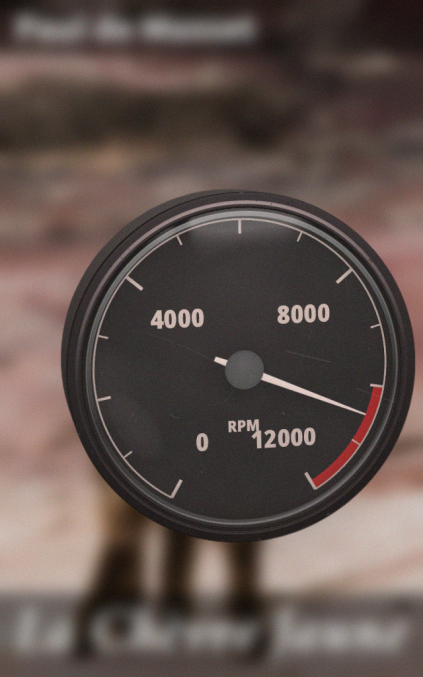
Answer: **10500** rpm
